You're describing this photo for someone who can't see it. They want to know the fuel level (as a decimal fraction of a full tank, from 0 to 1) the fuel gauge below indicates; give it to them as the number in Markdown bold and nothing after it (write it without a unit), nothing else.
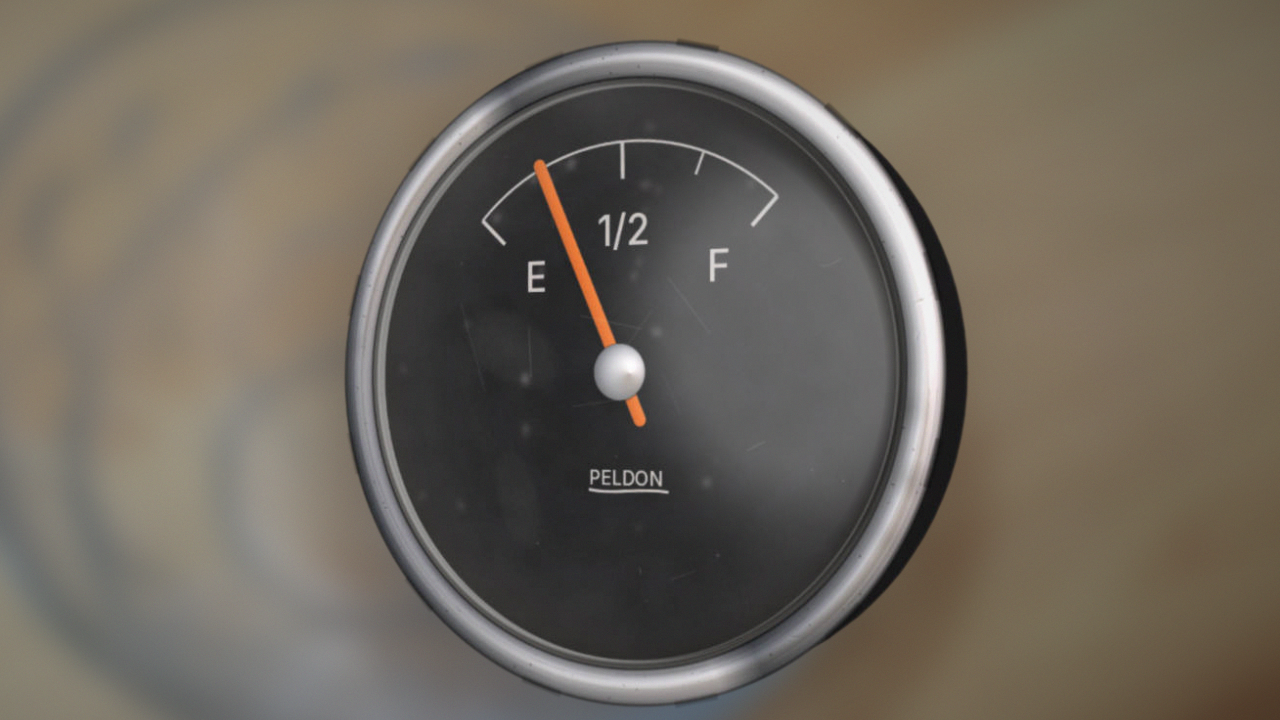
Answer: **0.25**
